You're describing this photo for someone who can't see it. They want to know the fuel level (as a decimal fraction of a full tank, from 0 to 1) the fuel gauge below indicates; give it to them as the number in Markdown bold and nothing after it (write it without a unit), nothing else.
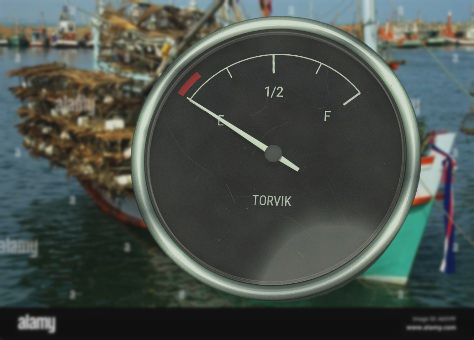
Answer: **0**
